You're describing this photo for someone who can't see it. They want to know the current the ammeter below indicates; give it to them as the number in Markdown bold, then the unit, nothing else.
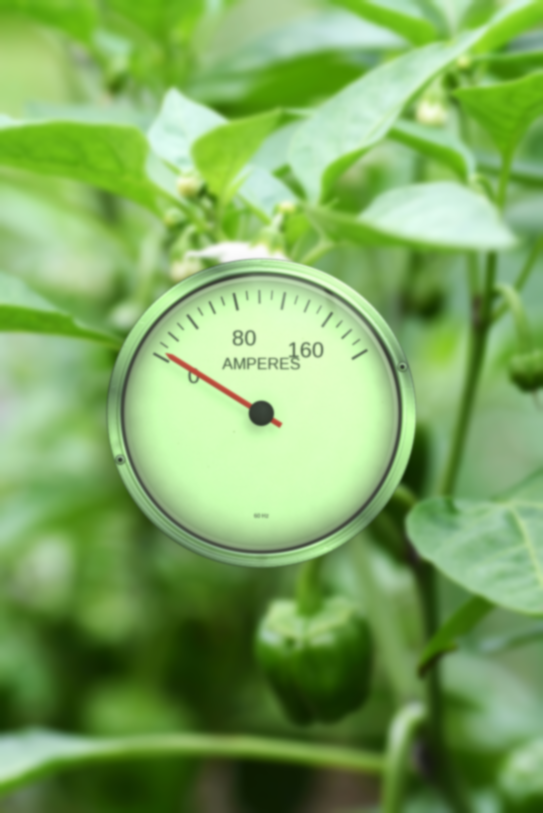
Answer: **5** A
